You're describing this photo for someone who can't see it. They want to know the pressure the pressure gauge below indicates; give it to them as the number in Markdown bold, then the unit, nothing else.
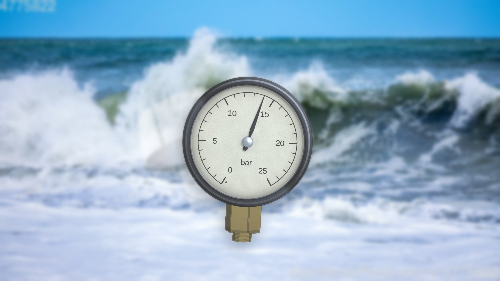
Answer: **14** bar
